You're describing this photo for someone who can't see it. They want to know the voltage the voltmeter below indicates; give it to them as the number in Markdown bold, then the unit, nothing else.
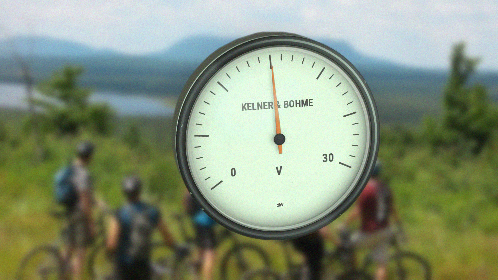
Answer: **15** V
